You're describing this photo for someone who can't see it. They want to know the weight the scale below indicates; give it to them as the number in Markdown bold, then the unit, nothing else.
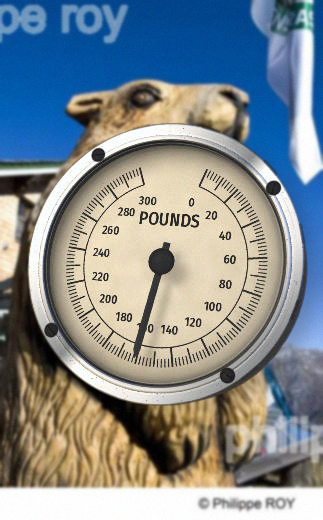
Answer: **160** lb
